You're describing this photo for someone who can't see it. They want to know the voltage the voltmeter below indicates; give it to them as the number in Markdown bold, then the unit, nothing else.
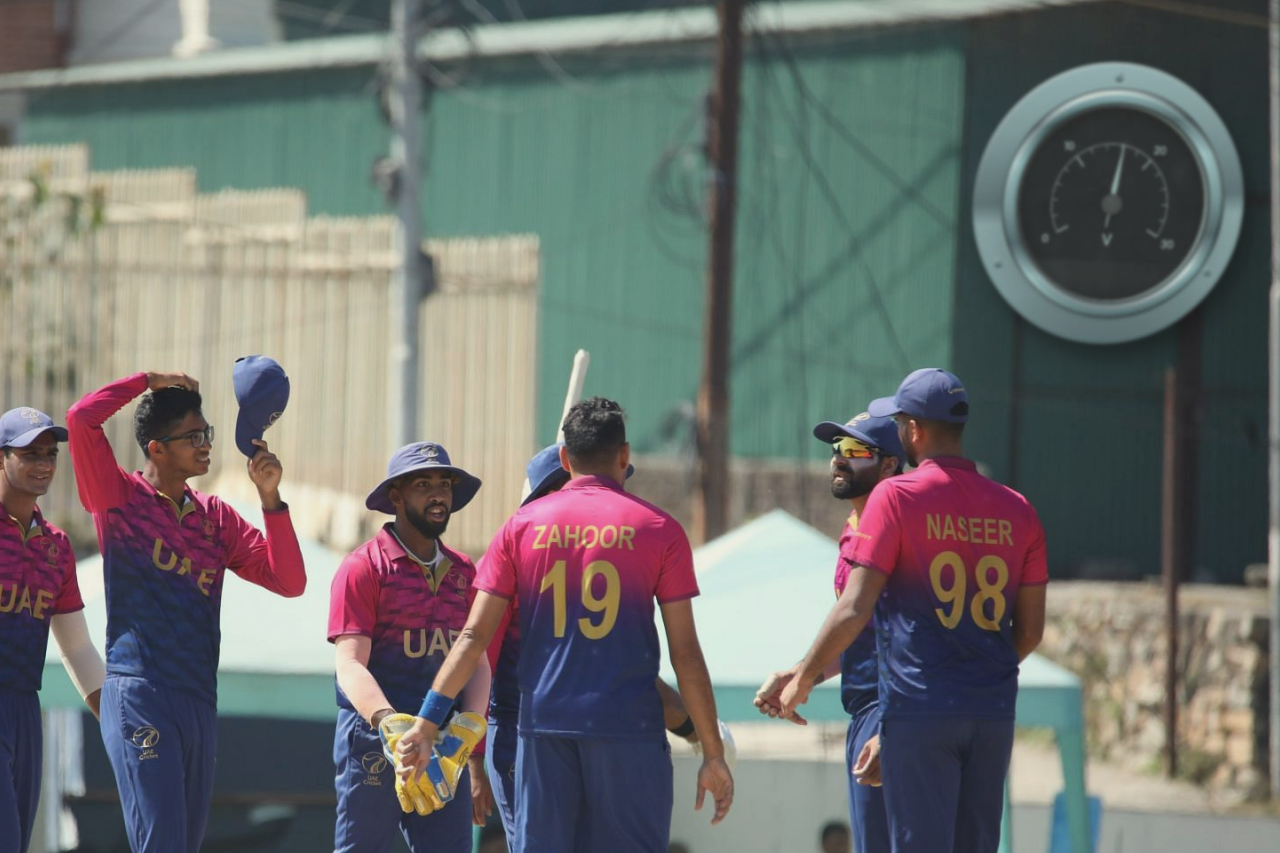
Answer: **16** V
